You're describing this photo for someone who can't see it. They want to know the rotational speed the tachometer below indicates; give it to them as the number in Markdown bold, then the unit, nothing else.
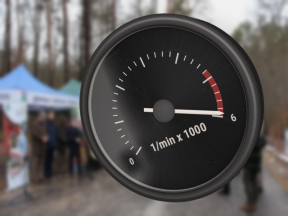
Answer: **5900** rpm
